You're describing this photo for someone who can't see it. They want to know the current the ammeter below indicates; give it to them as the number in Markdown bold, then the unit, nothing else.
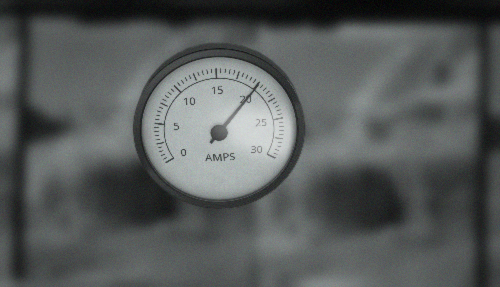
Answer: **20** A
